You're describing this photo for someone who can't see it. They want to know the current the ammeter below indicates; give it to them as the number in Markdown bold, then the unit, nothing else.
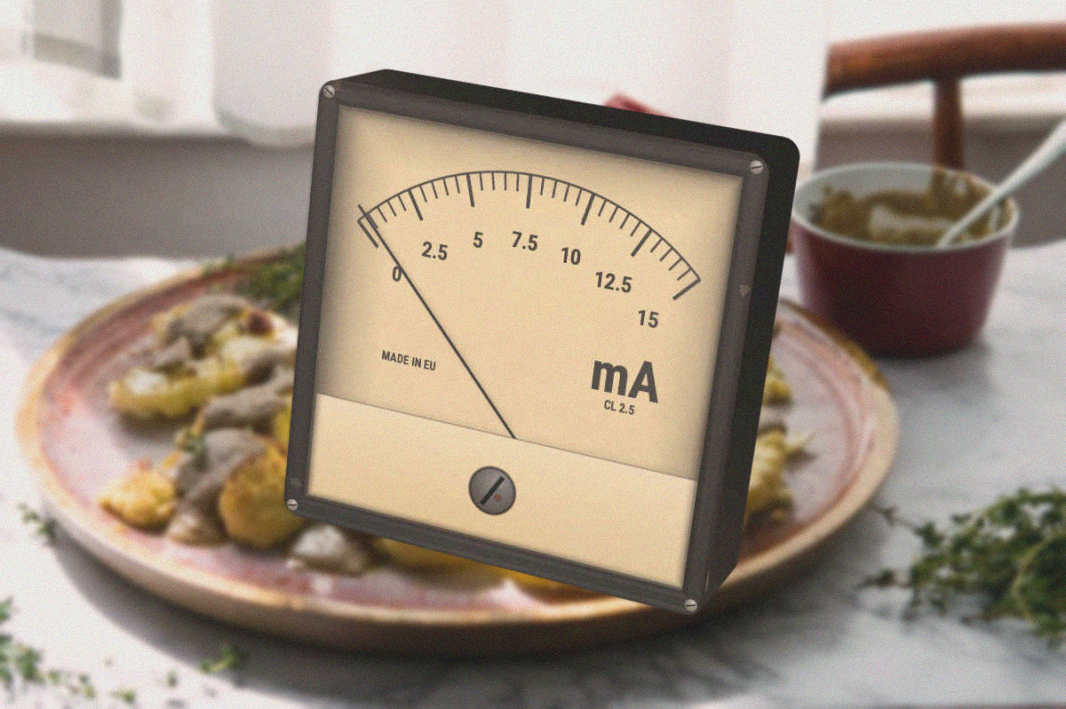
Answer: **0.5** mA
